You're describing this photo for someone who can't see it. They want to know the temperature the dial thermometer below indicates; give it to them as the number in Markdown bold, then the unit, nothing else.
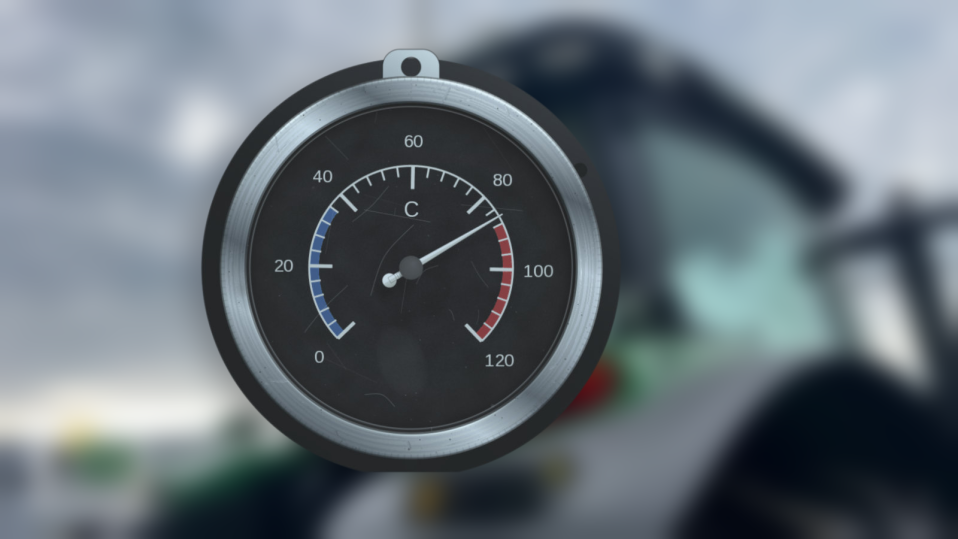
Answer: **86** °C
